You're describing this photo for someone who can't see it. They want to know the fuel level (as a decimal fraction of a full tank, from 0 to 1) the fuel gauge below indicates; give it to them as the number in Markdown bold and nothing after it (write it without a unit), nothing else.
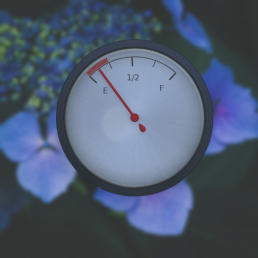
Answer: **0.125**
